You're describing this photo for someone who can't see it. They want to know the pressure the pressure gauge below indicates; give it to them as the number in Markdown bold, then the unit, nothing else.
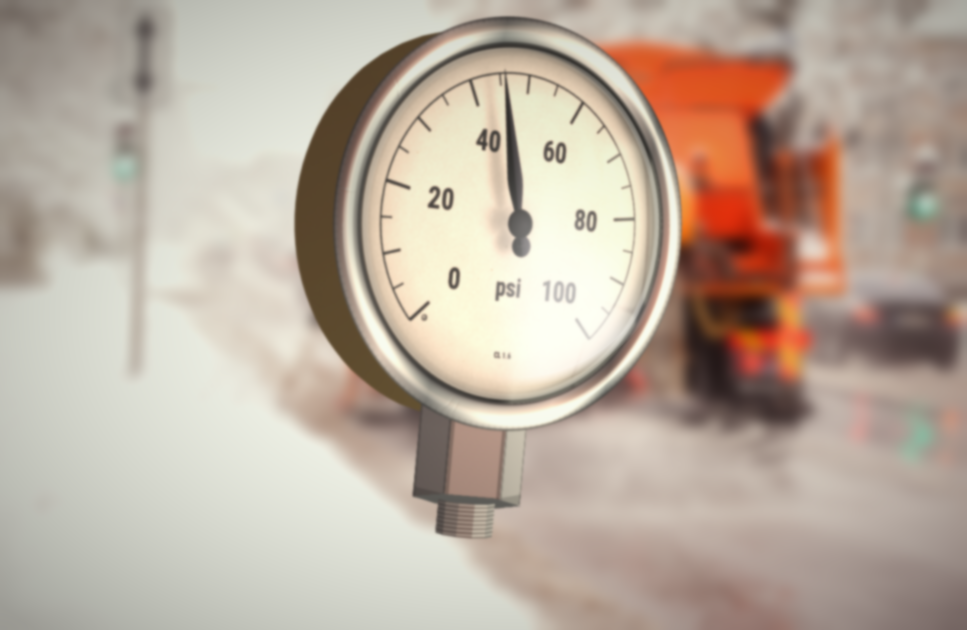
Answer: **45** psi
